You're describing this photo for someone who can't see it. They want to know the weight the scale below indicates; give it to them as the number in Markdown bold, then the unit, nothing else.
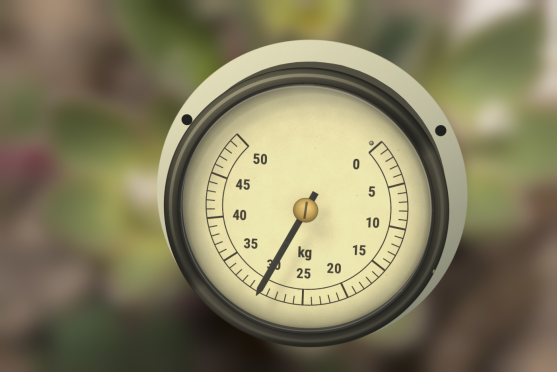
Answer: **30** kg
